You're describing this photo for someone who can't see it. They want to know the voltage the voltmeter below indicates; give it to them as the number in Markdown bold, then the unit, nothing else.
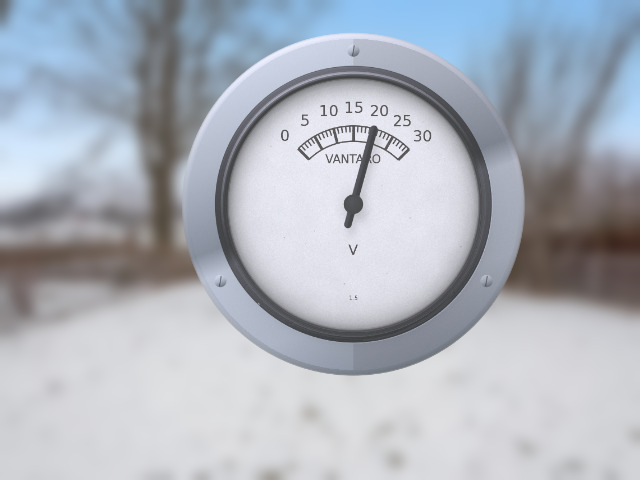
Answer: **20** V
